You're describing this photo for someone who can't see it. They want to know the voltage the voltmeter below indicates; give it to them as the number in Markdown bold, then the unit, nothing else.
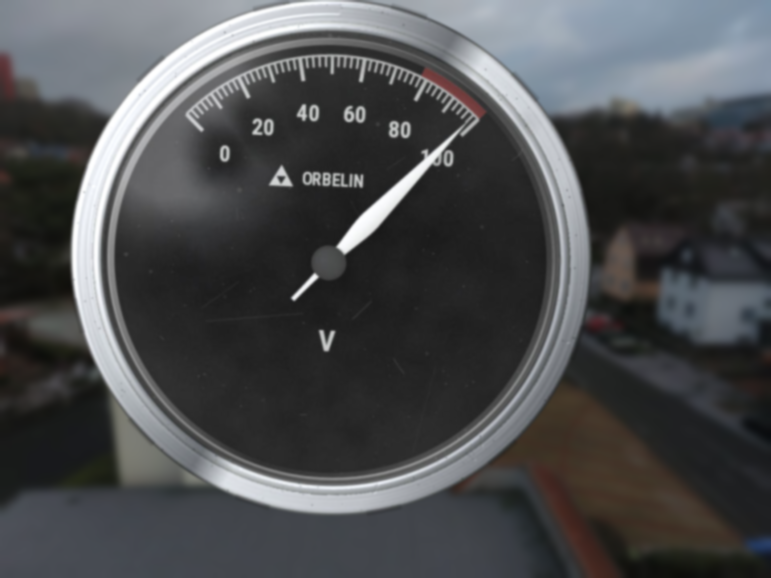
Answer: **98** V
